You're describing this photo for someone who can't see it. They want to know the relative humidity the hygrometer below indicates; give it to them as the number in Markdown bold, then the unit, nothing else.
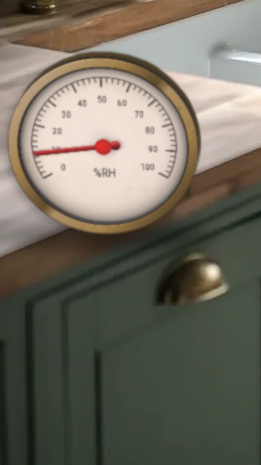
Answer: **10** %
